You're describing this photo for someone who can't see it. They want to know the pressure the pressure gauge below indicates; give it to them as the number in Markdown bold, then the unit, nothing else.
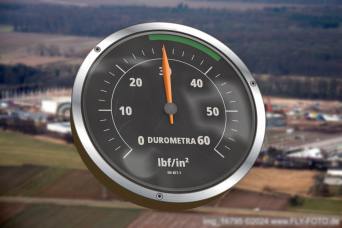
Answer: **30** psi
